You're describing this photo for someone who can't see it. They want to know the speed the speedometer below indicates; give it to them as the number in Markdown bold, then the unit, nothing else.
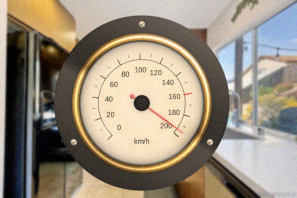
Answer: **195** km/h
